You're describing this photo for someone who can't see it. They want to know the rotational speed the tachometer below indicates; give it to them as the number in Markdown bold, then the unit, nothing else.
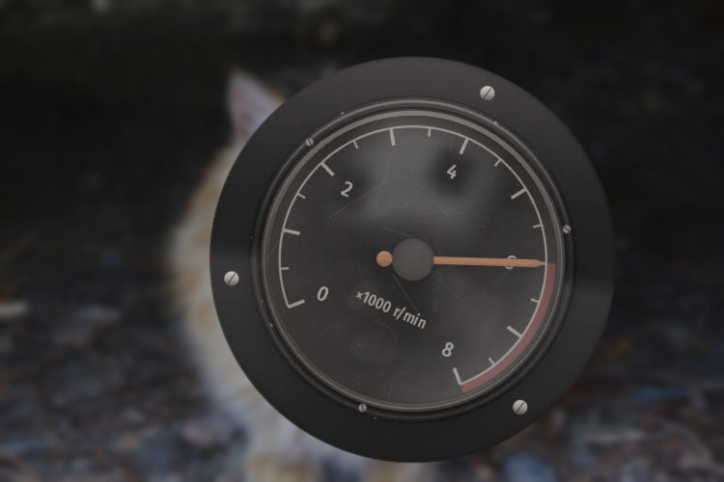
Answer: **6000** rpm
